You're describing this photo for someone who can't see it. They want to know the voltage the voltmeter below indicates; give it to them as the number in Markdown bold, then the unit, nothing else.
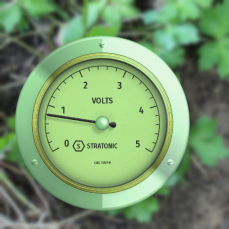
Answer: **0.8** V
